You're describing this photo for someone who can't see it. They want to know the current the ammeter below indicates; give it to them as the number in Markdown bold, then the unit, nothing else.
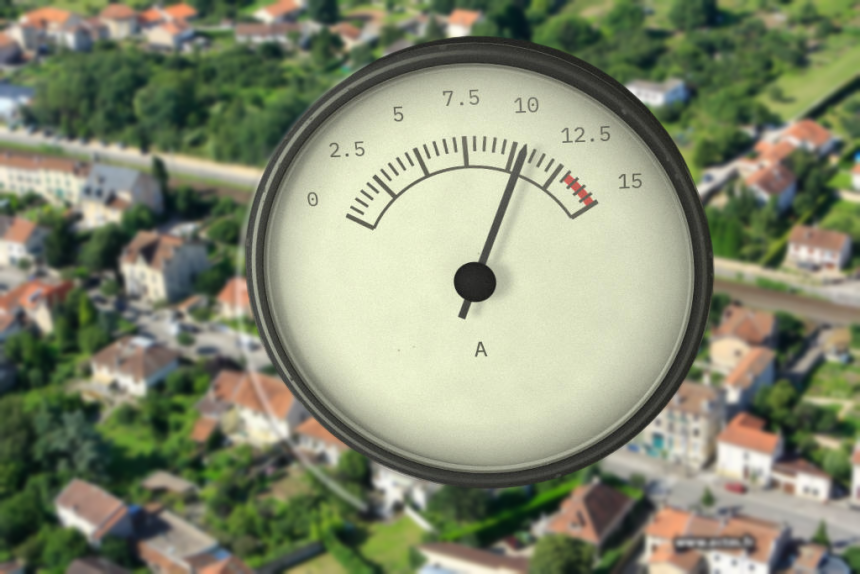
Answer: **10.5** A
